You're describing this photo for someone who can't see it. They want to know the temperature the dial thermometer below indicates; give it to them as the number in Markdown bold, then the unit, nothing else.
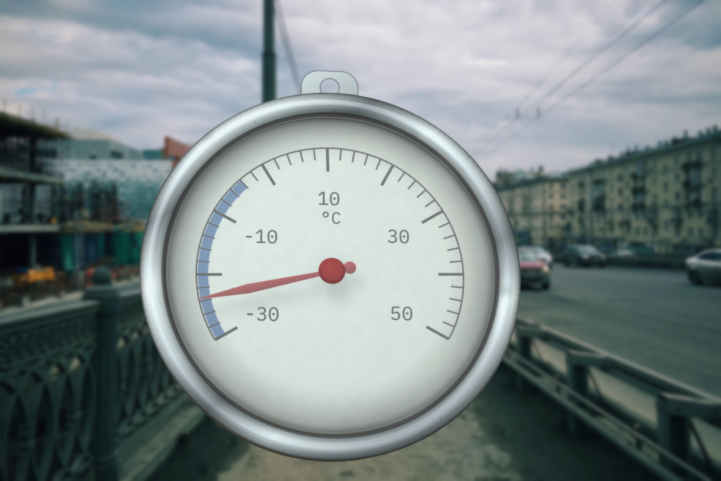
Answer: **-24** °C
